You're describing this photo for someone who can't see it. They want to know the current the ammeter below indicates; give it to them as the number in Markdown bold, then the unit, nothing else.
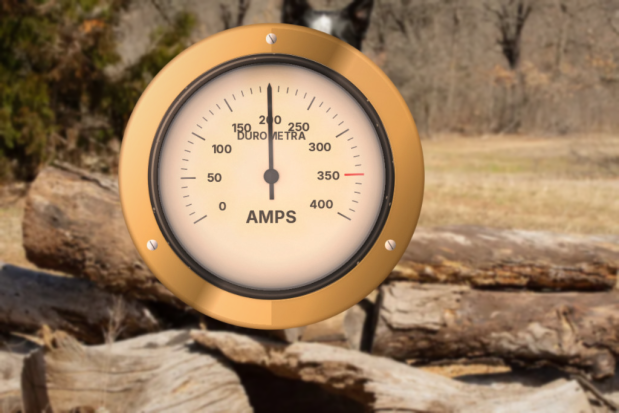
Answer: **200** A
